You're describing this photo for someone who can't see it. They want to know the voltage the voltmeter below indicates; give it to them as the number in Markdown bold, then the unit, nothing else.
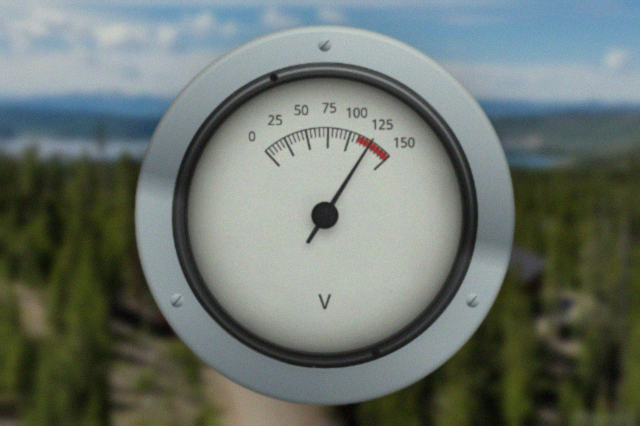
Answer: **125** V
